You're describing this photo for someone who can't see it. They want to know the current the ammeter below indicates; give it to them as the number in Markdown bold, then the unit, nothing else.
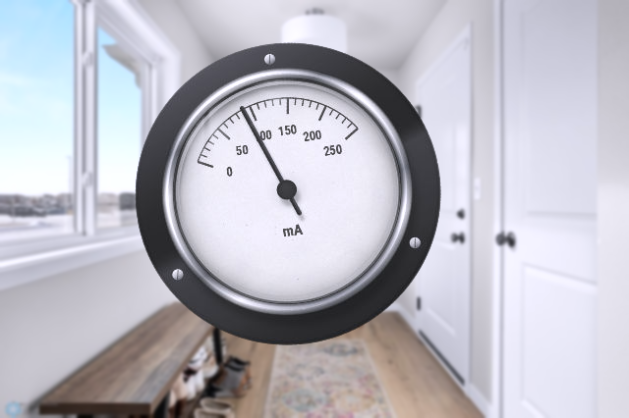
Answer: **90** mA
